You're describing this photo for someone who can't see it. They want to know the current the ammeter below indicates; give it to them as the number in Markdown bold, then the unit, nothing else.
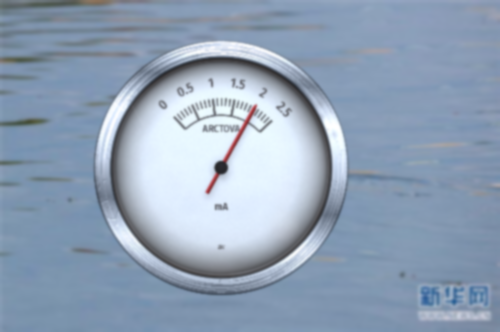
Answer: **2** mA
